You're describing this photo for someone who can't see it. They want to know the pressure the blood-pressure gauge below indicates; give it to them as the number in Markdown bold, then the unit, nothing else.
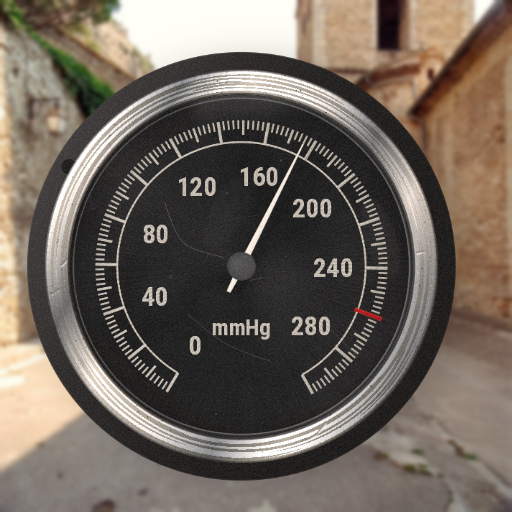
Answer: **176** mmHg
